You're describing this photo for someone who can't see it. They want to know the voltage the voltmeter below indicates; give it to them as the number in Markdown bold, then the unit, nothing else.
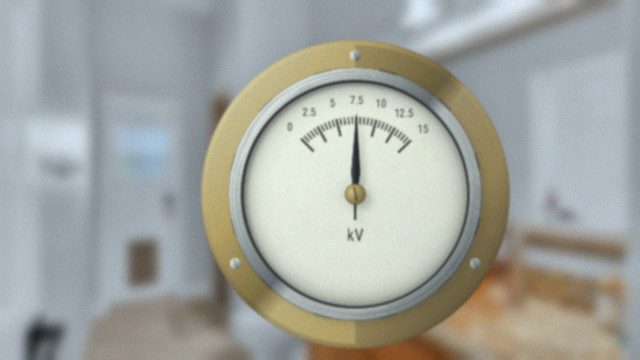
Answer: **7.5** kV
